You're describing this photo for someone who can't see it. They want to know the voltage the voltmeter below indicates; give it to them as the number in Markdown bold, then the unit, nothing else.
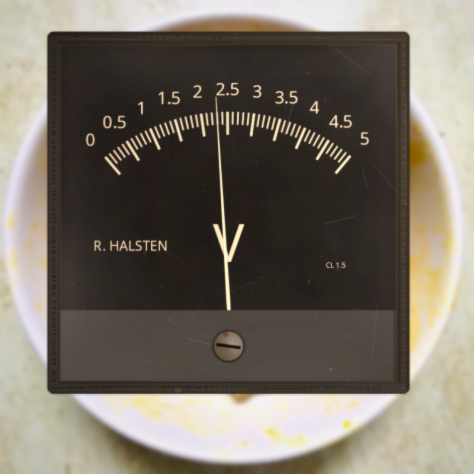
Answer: **2.3** V
